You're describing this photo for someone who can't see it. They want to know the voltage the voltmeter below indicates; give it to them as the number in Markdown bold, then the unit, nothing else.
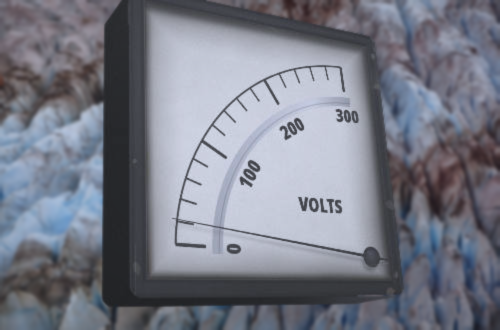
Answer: **20** V
